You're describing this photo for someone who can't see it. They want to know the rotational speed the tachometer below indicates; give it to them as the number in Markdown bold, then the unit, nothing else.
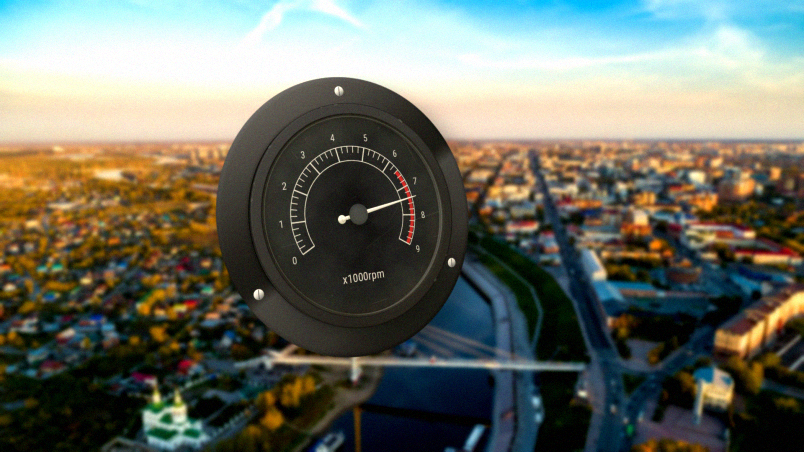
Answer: **7400** rpm
